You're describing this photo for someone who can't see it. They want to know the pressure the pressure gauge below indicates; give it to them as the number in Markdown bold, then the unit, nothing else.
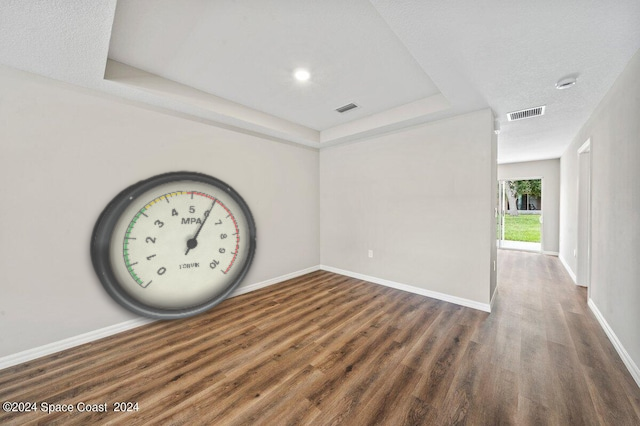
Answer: **6** MPa
